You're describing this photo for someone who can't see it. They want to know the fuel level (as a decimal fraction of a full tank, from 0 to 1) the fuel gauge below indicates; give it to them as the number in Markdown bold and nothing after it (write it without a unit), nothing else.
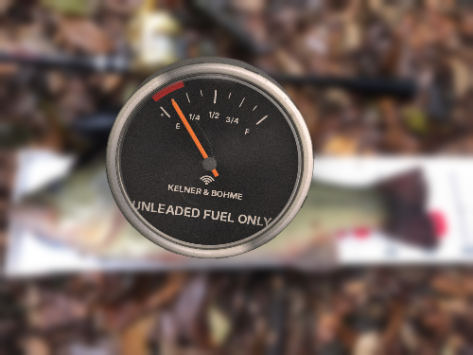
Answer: **0.125**
